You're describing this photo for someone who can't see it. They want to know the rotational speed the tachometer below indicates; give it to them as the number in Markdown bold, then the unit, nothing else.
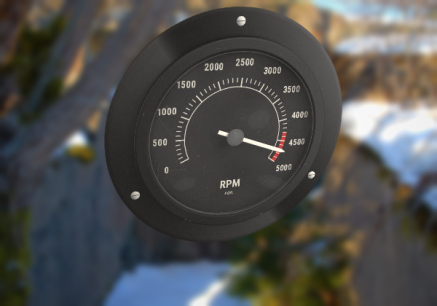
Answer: **4700** rpm
